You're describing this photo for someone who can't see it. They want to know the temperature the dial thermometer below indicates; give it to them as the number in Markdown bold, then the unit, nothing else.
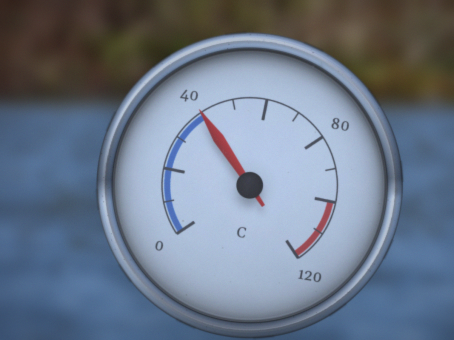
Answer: **40** °C
